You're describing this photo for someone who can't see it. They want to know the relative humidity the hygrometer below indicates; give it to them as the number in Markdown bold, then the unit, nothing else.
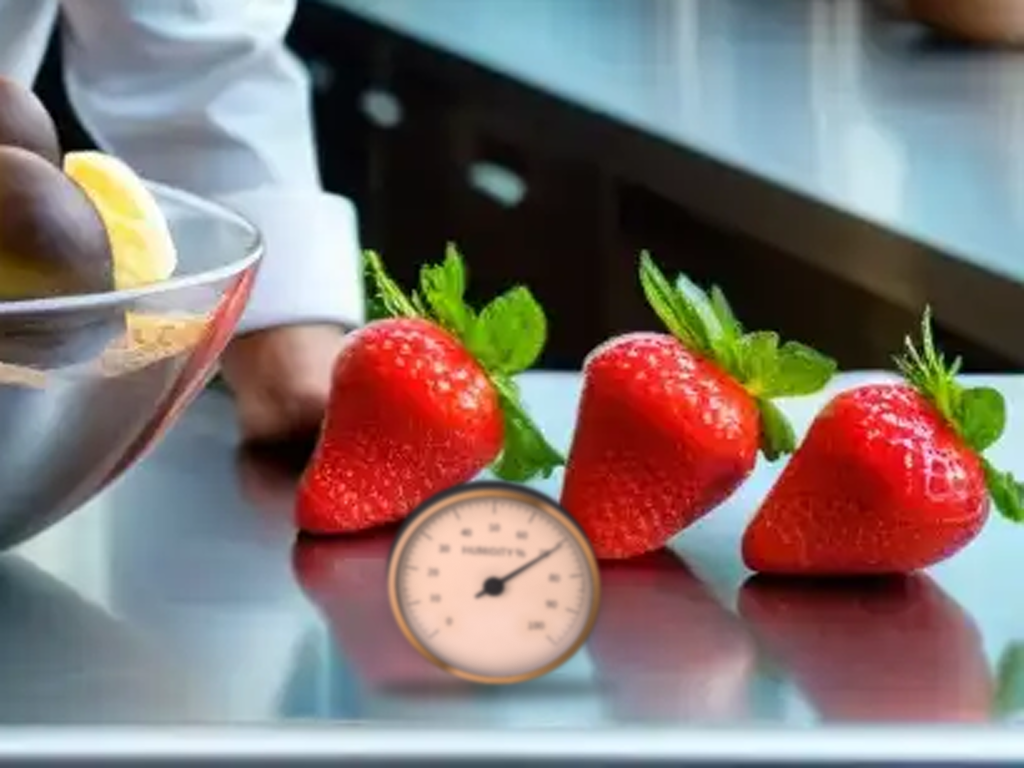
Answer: **70** %
